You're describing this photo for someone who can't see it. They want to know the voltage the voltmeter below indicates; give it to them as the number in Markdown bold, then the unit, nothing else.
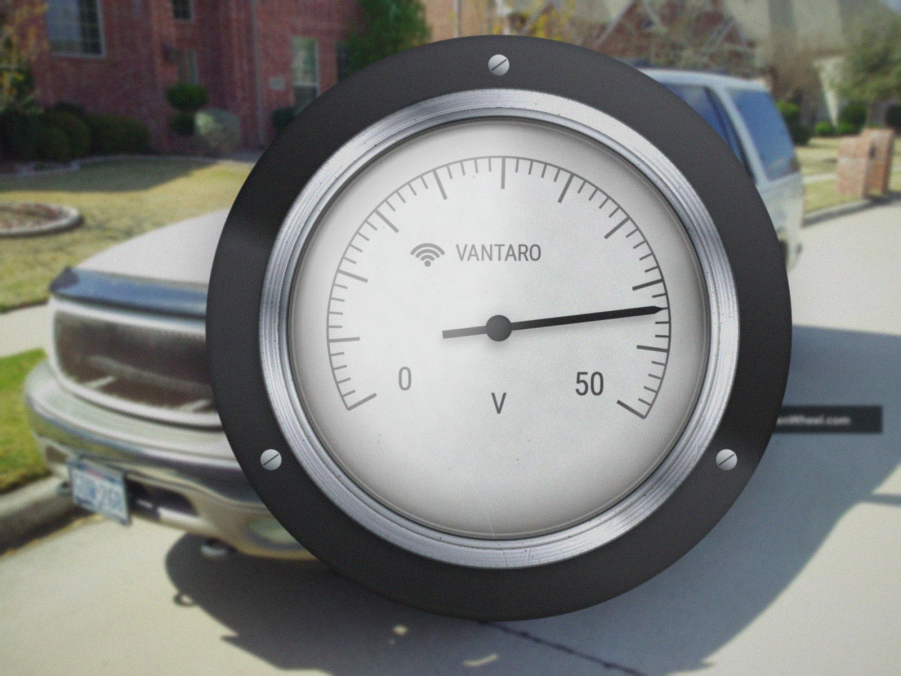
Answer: **42** V
